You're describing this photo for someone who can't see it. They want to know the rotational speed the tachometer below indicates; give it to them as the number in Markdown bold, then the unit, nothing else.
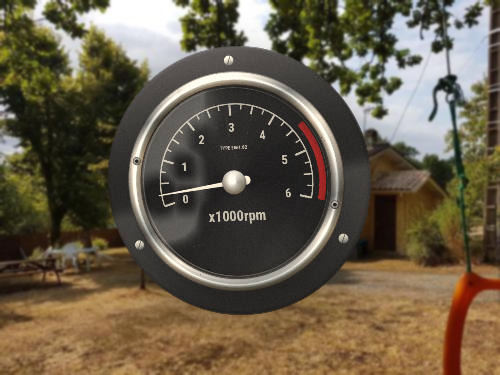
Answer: **250** rpm
